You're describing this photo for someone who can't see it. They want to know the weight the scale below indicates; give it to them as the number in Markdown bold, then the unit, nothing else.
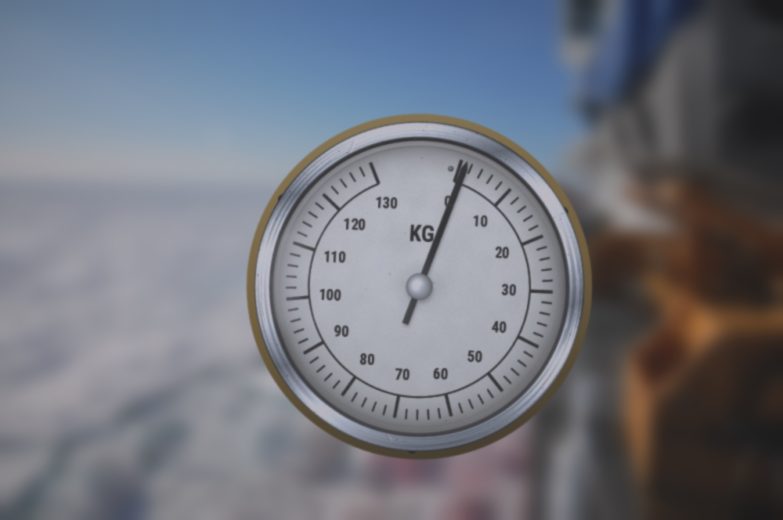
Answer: **1** kg
